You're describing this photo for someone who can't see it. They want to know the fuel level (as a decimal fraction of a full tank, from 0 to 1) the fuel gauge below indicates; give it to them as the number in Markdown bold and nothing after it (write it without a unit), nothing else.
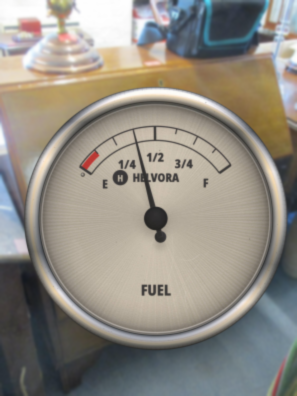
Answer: **0.375**
